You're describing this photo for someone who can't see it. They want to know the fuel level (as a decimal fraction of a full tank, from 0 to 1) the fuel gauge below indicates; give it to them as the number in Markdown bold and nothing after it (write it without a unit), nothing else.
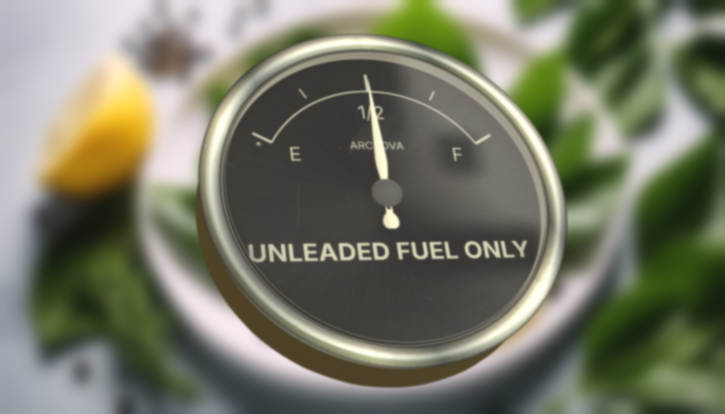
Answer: **0.5**
